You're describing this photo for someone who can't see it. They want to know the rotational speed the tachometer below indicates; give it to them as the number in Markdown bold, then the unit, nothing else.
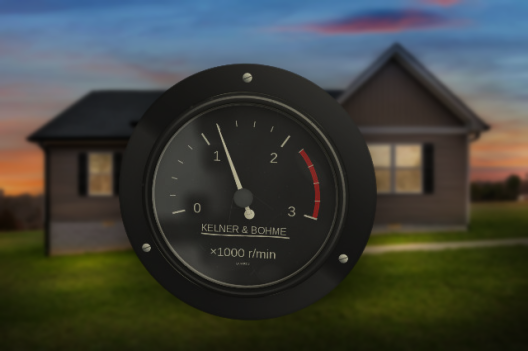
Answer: **1200** rpm
